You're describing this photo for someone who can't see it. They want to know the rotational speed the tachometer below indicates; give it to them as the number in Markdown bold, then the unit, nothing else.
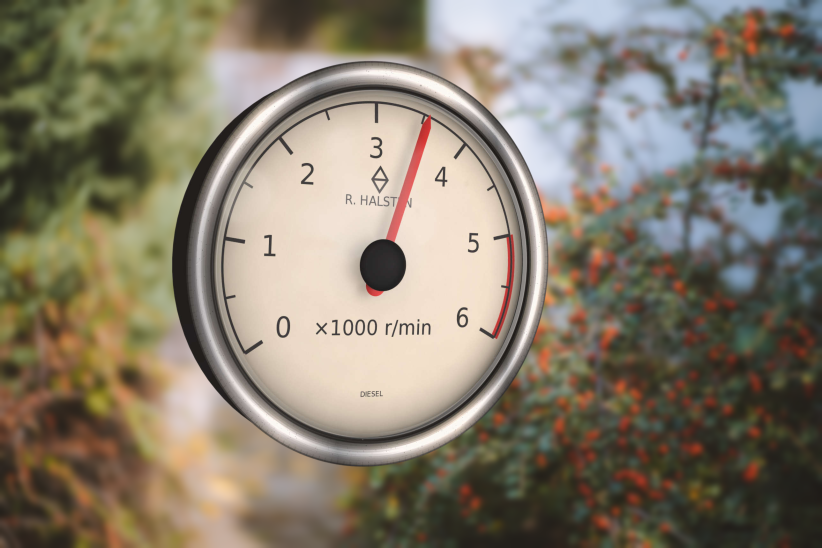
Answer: **3500** rpm
